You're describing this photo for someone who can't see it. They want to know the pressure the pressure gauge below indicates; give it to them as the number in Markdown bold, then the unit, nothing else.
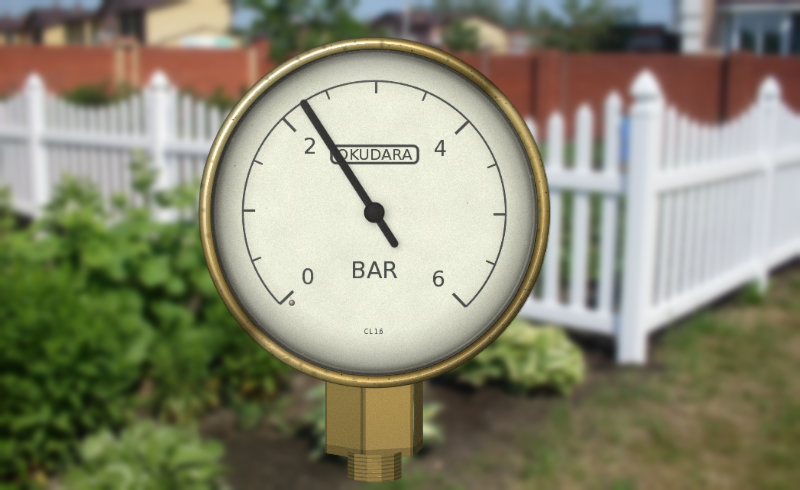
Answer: **2.25** bar
